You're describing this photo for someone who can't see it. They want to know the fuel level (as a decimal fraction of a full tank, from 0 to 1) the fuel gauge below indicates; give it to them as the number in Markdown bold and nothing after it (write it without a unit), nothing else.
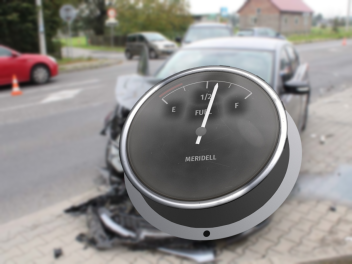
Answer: **0.625**
